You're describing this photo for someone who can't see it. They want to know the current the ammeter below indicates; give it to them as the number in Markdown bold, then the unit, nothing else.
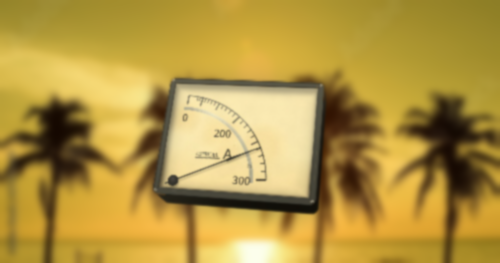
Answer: **260** A
